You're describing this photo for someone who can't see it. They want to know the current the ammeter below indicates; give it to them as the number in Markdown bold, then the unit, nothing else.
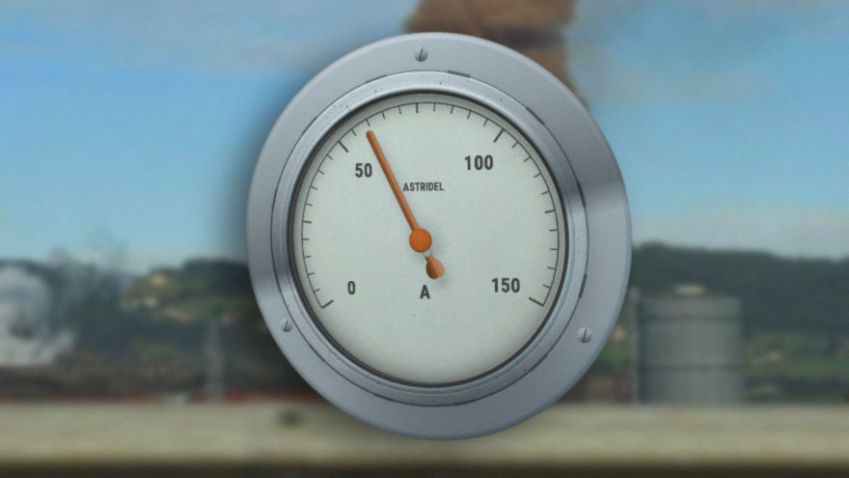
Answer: **60** A
